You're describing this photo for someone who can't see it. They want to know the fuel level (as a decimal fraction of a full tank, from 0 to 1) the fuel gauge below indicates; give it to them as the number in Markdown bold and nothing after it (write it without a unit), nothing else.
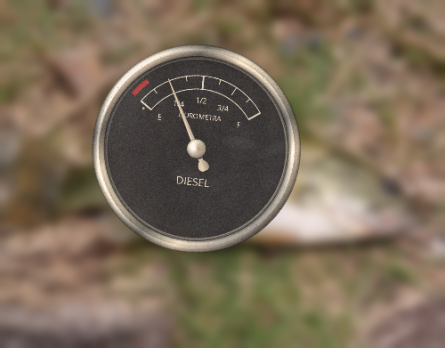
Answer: **0.25**
